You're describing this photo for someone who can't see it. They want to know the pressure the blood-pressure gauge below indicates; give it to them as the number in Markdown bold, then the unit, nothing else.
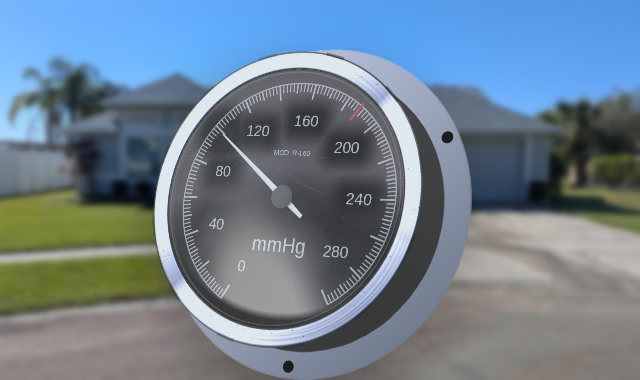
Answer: **100** mmHg
